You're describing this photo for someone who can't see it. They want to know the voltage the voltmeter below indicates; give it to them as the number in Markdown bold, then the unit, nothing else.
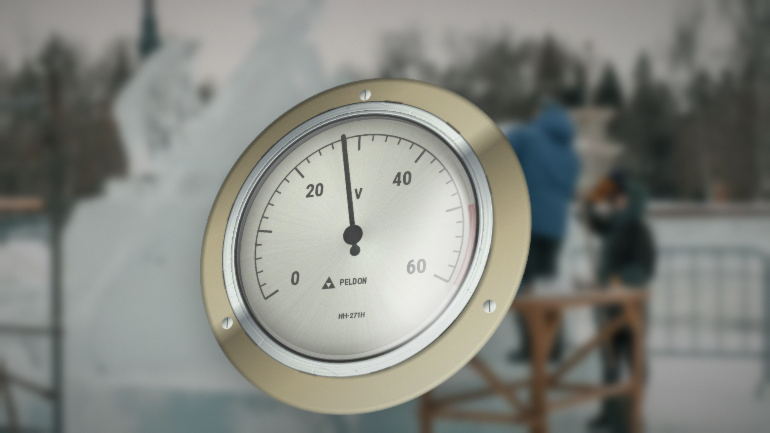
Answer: **28** V
